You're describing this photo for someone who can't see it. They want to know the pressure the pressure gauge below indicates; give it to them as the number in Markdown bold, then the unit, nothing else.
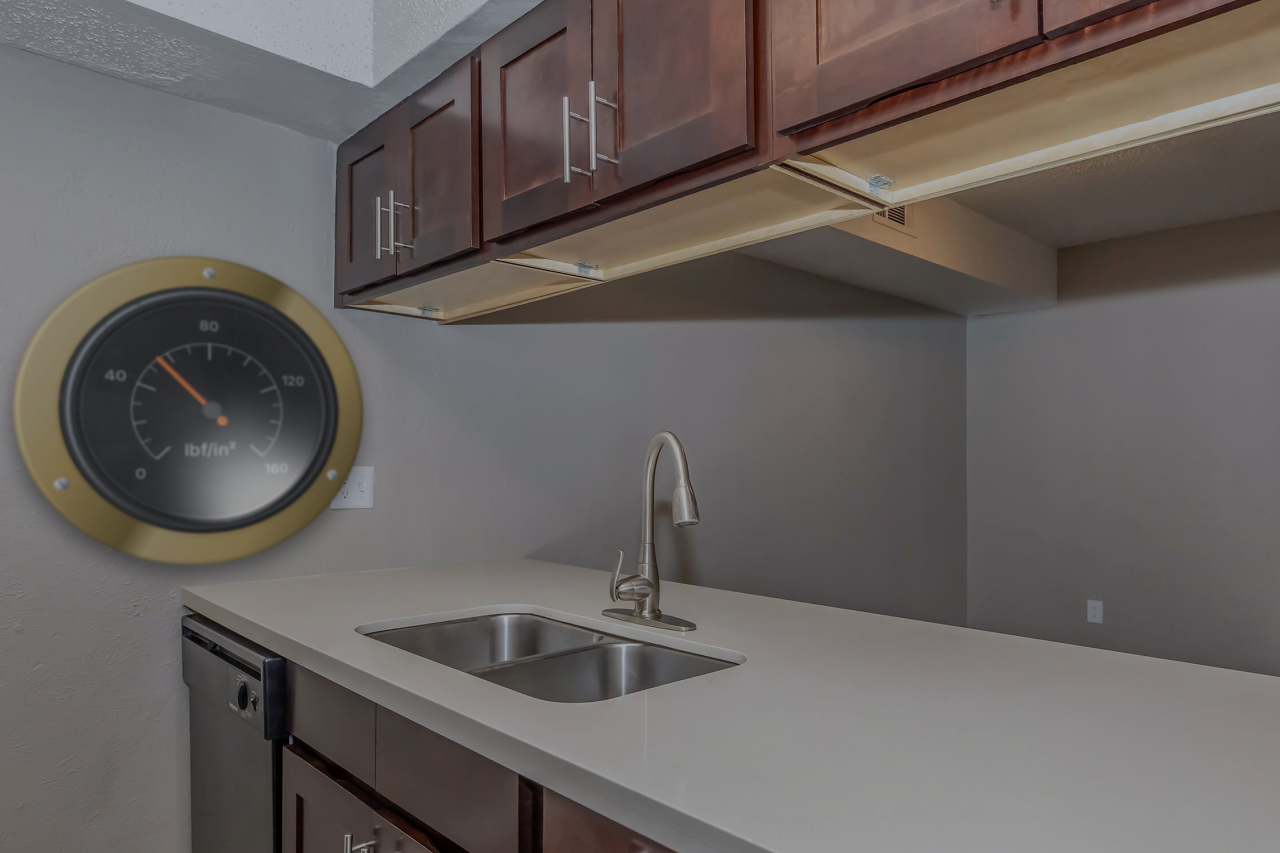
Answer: **55** psi
